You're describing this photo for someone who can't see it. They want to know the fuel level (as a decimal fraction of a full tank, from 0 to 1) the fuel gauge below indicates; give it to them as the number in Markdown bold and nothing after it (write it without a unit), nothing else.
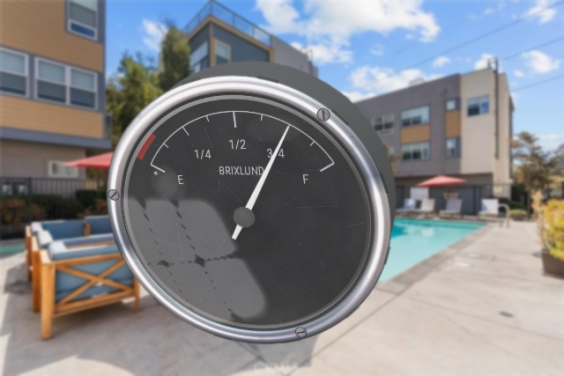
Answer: **0.75**
